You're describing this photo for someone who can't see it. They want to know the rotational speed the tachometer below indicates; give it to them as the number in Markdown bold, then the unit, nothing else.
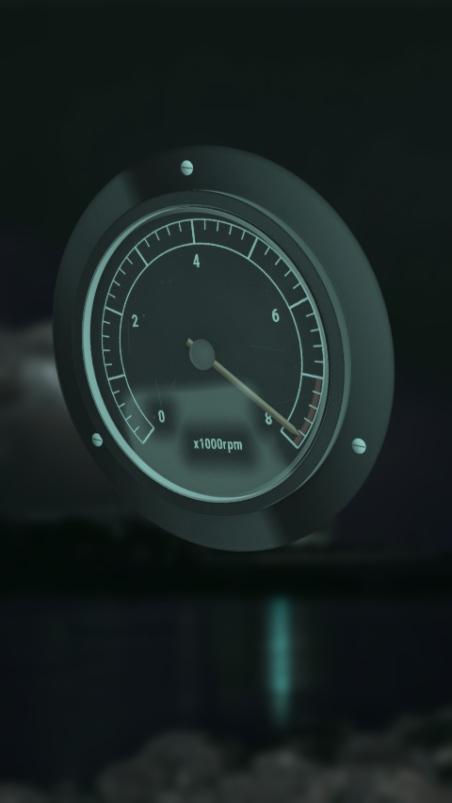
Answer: **7800** rpm
